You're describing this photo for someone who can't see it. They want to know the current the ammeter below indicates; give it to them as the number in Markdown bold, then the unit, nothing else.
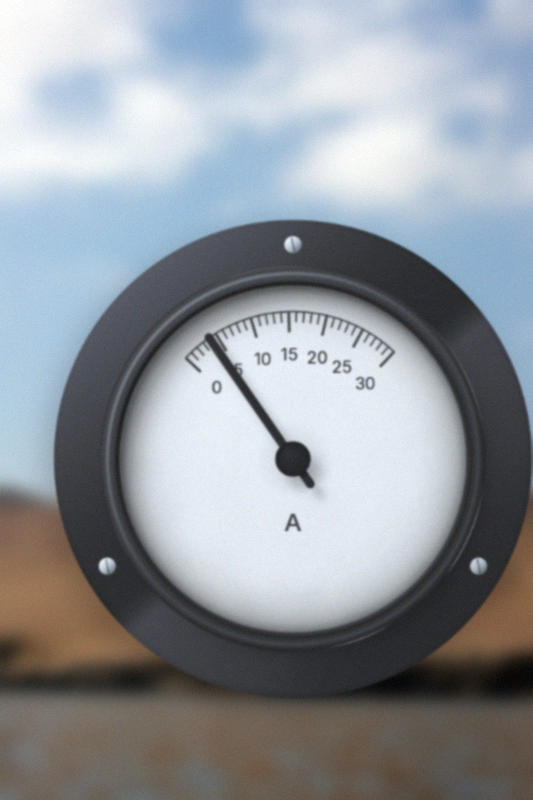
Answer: **4** A
